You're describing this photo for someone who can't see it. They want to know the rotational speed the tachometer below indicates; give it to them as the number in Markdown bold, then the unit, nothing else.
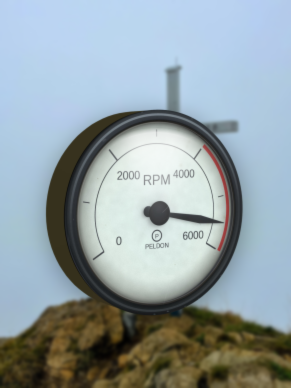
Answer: **5500** rpm
